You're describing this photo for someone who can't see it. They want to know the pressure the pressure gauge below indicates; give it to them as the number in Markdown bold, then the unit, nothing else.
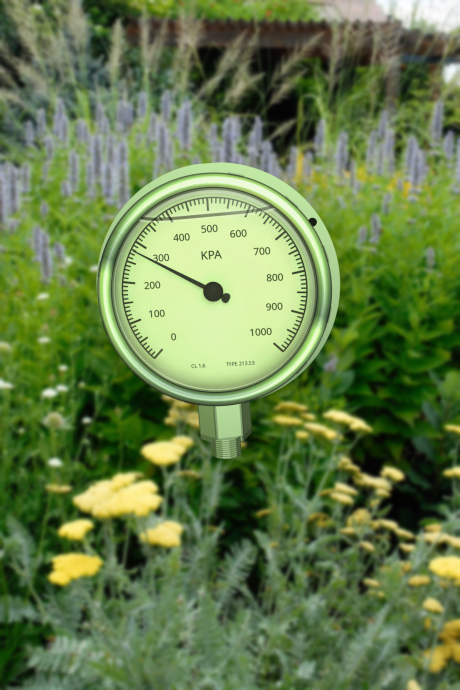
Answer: **280** kPa
